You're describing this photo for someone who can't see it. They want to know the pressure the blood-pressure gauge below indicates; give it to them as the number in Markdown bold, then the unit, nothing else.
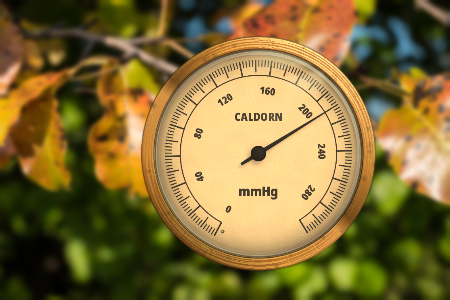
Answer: **210** mmHg
